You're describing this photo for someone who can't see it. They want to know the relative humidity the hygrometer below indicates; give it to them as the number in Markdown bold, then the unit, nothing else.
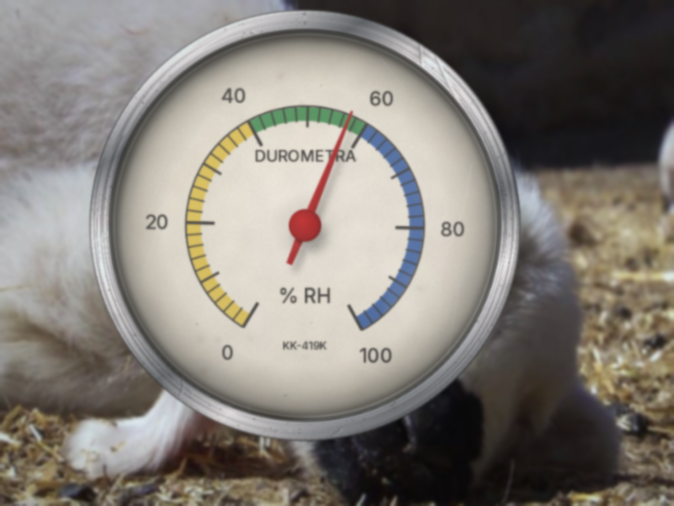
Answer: **57** %
